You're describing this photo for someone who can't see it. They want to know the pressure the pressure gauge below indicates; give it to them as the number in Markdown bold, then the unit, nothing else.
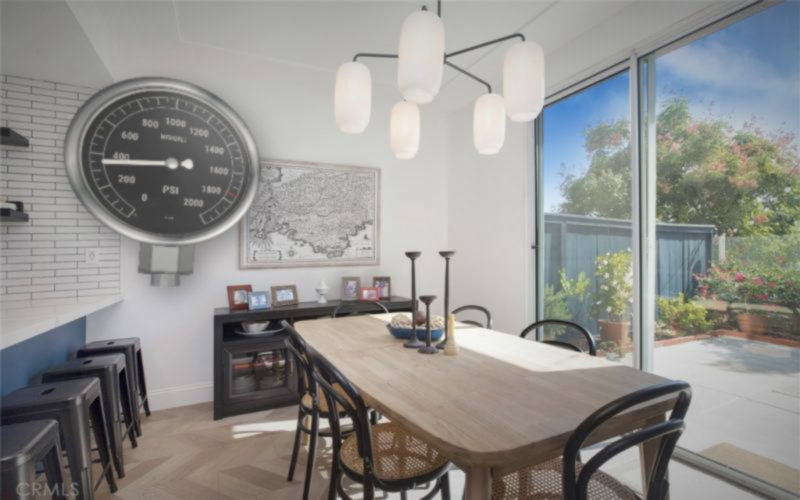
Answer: **350** psi
